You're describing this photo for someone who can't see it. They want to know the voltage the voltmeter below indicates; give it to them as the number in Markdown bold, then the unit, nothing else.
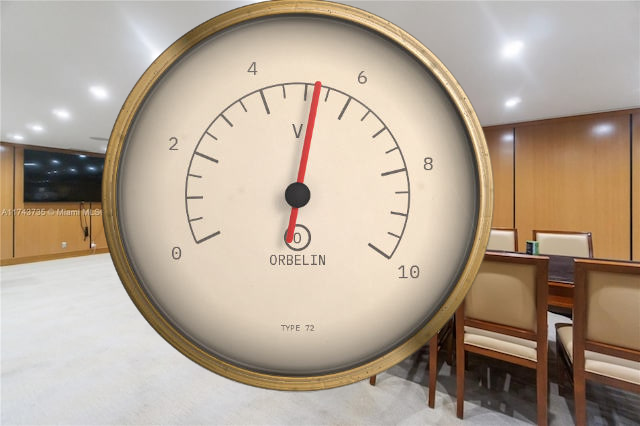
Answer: **5.25** V
